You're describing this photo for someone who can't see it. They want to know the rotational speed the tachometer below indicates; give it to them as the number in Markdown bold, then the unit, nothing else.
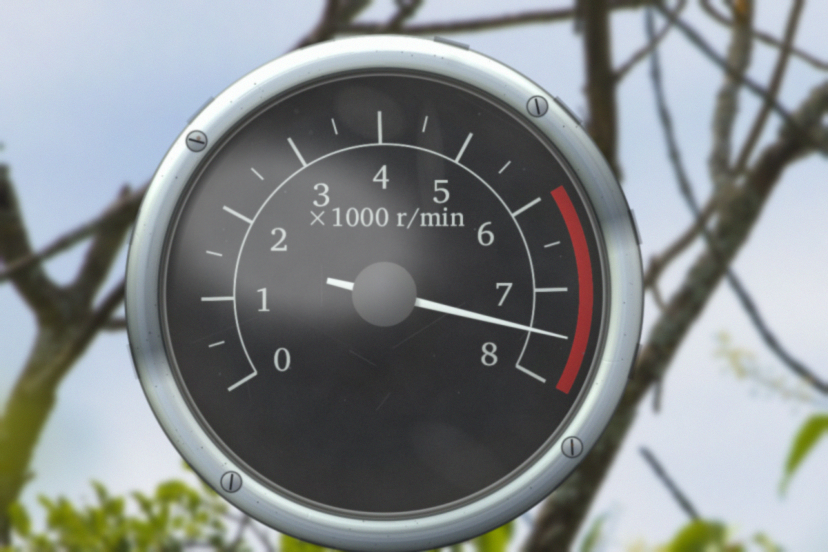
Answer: **7500** rpm
